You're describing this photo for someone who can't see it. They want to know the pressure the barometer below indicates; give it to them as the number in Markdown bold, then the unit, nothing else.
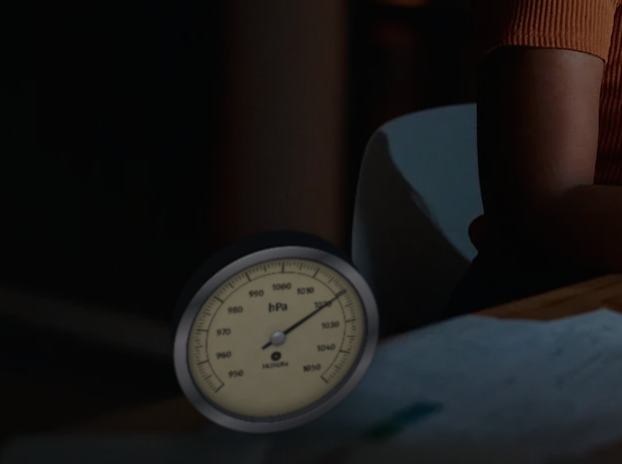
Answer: **1020** hPa
